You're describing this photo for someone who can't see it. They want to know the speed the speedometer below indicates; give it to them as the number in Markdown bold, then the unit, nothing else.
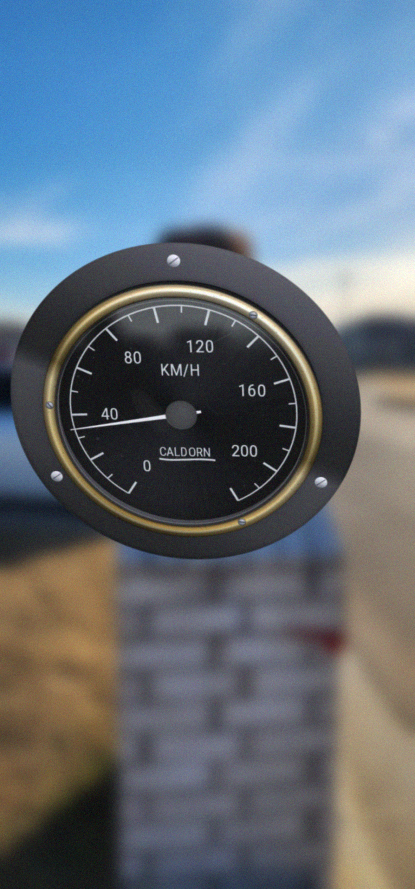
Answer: **35** km/h
